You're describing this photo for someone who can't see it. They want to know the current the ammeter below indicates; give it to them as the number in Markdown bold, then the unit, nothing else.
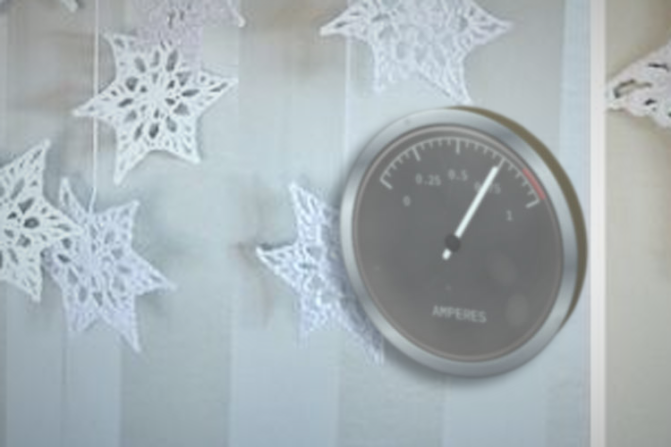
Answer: **0.75** A
